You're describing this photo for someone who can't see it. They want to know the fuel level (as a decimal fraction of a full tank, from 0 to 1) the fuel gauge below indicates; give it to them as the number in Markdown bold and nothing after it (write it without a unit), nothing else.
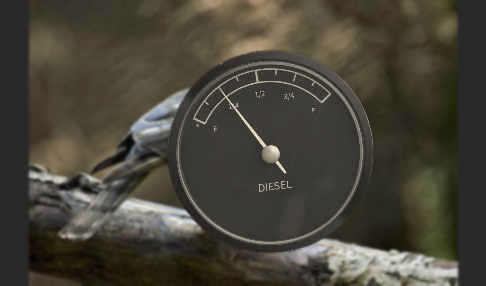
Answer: **0.25**
